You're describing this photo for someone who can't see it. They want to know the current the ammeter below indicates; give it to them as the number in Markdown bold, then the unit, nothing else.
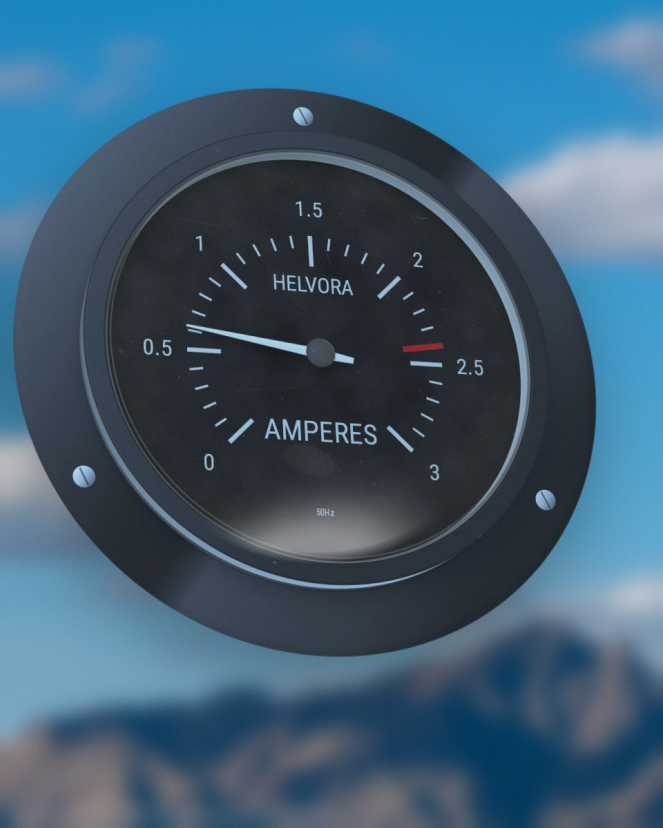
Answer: **0.6** A
